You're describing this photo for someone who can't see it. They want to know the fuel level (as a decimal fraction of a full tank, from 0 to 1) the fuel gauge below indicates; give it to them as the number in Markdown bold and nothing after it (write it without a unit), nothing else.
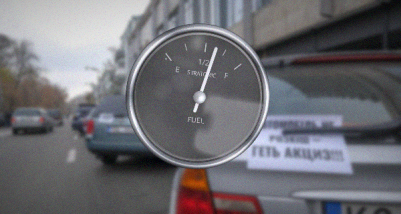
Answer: **0.625**
